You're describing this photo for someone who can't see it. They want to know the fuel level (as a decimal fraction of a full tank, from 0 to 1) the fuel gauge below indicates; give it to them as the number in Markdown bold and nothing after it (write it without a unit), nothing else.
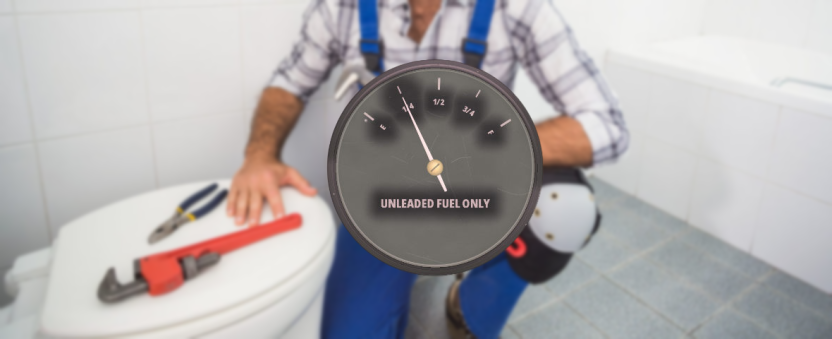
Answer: **0.25**
